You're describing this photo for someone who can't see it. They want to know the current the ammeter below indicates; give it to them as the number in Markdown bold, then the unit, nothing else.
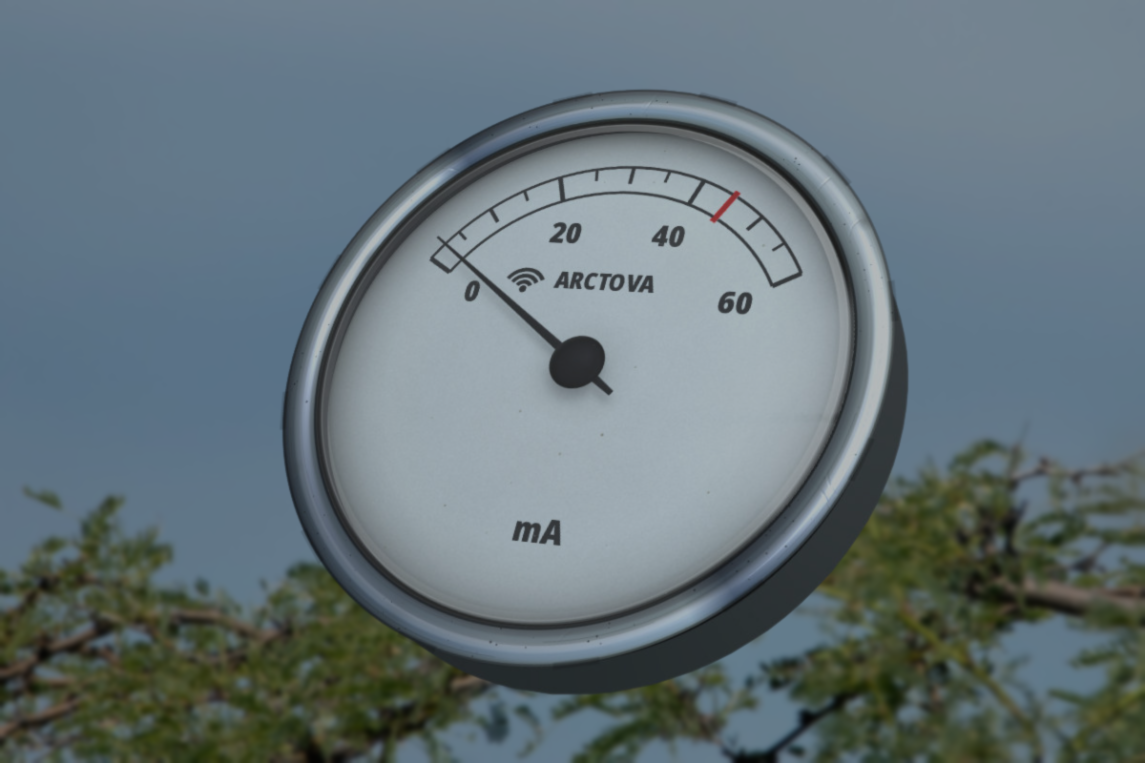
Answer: **2.5** mA
